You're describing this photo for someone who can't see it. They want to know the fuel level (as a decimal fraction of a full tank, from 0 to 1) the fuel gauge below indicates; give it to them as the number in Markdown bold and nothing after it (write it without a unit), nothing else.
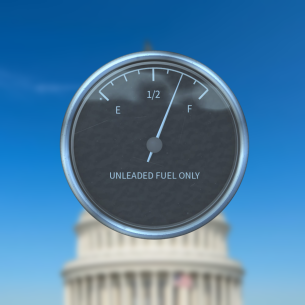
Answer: **0.75**
